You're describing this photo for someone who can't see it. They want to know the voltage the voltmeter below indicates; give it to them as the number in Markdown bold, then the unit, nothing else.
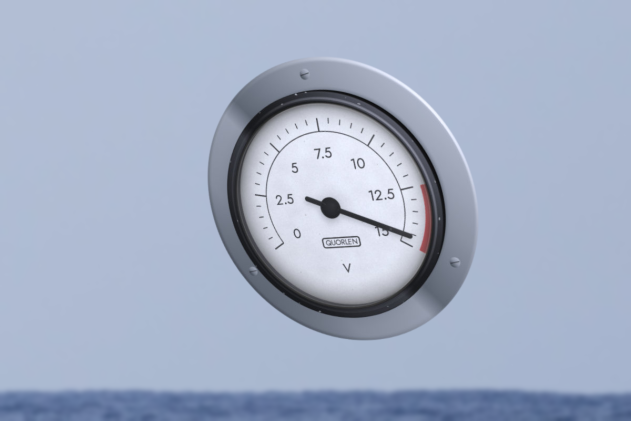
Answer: **14.5** V
